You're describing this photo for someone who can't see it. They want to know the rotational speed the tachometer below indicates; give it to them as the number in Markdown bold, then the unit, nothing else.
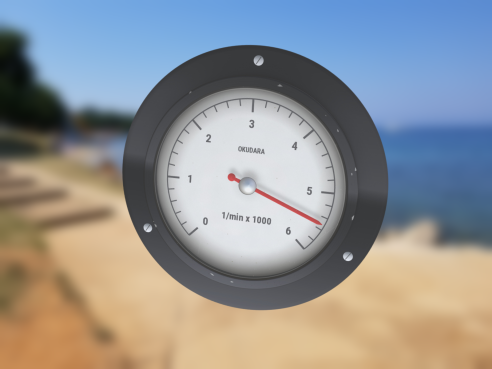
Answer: **5500** rpm
